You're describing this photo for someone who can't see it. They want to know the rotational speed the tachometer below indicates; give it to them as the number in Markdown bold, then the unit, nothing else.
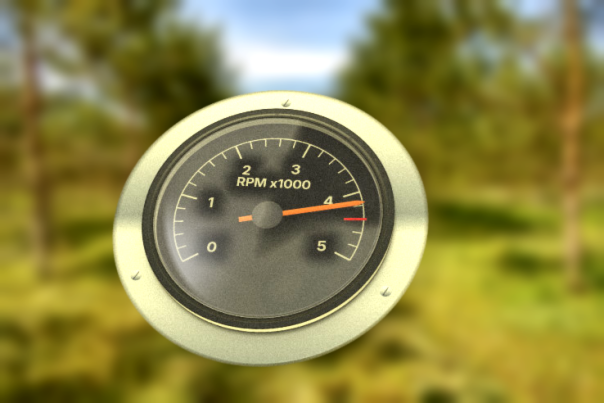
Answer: **4200** rpm
